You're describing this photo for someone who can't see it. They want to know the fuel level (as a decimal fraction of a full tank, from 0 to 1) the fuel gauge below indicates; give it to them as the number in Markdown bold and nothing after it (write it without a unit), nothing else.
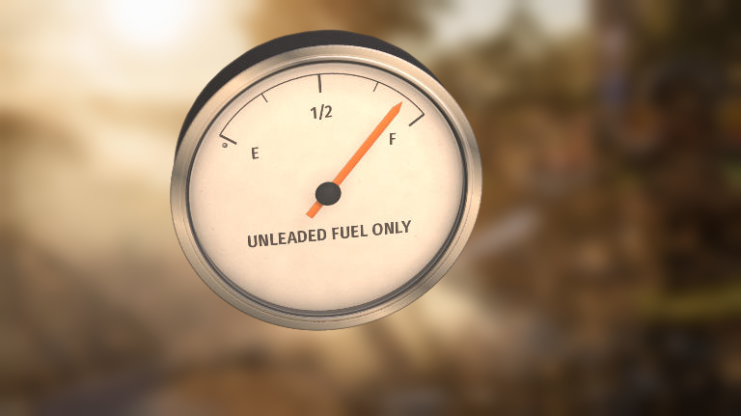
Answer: **0.875**
